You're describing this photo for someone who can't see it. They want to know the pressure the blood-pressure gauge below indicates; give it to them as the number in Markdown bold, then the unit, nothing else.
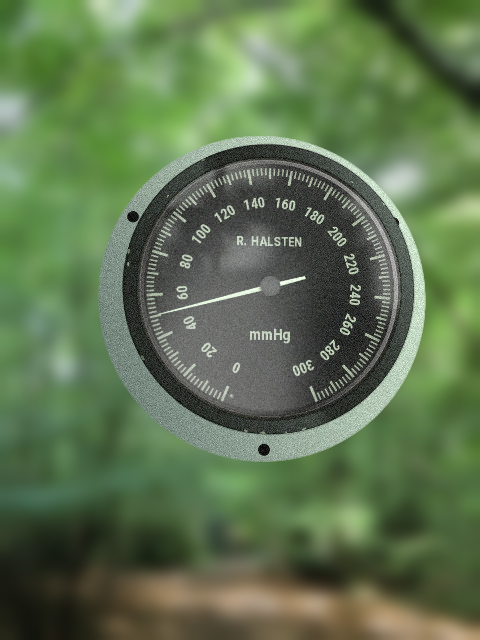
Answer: **50** mmHg
